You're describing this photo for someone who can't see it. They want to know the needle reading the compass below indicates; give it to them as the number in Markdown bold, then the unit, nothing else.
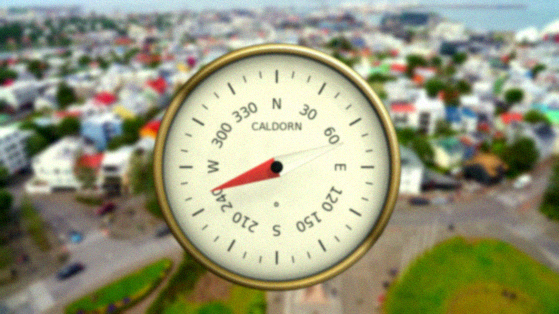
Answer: **250** °
